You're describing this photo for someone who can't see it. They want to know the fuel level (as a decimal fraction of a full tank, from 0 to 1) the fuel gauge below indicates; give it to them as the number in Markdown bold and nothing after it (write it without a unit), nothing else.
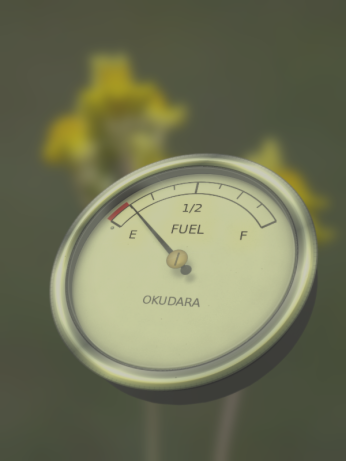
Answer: **0.125**
